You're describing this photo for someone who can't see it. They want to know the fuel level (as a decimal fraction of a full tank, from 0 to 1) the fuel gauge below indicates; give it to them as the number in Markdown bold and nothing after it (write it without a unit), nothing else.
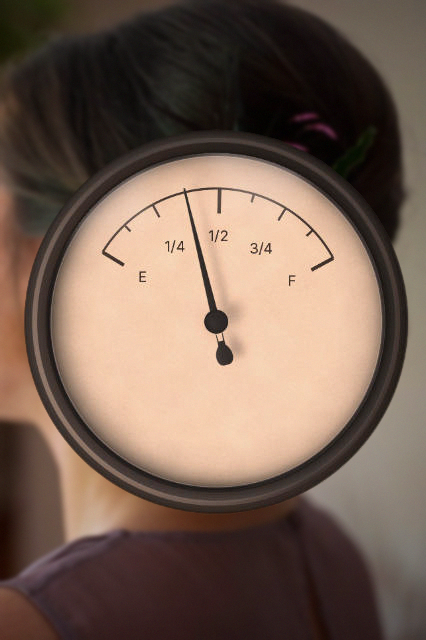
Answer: **0.375**
